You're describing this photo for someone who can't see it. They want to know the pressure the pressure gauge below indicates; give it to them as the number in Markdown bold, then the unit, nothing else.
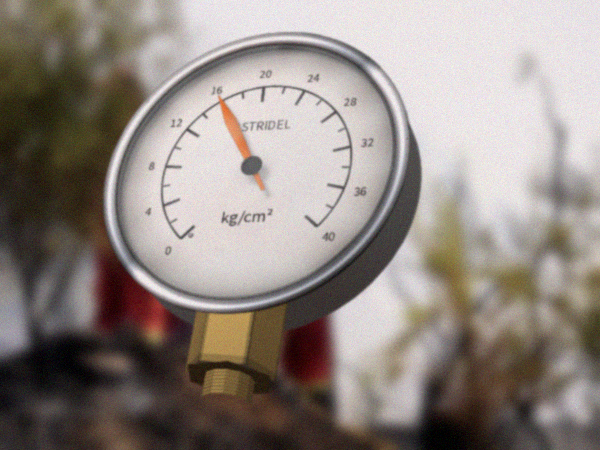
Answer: **16** kg/cm²
